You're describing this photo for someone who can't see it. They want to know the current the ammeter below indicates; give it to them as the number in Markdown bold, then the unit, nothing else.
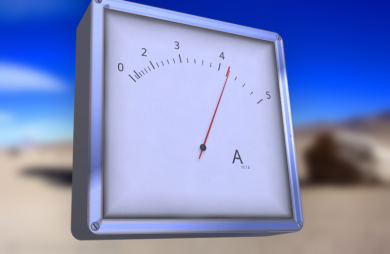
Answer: **4.2** A
